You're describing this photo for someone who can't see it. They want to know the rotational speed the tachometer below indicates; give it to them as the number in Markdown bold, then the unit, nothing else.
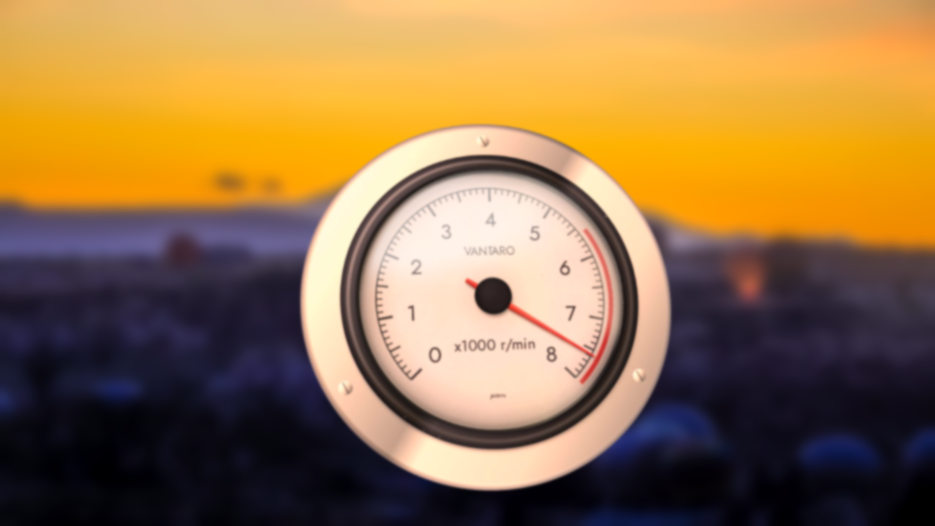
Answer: **7600** rpm
